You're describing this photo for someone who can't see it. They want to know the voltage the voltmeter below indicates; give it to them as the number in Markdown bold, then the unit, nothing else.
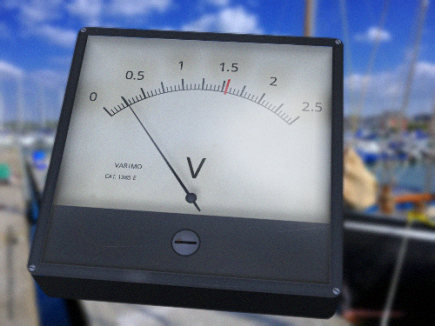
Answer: **0.25** V
